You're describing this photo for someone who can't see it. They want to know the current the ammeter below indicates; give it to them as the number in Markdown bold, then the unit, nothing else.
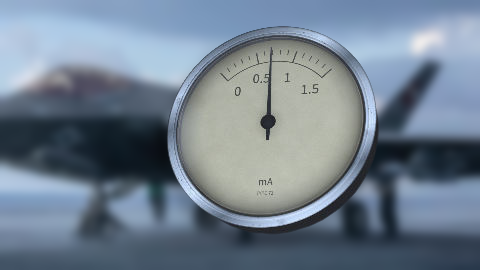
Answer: **0.7** mA
